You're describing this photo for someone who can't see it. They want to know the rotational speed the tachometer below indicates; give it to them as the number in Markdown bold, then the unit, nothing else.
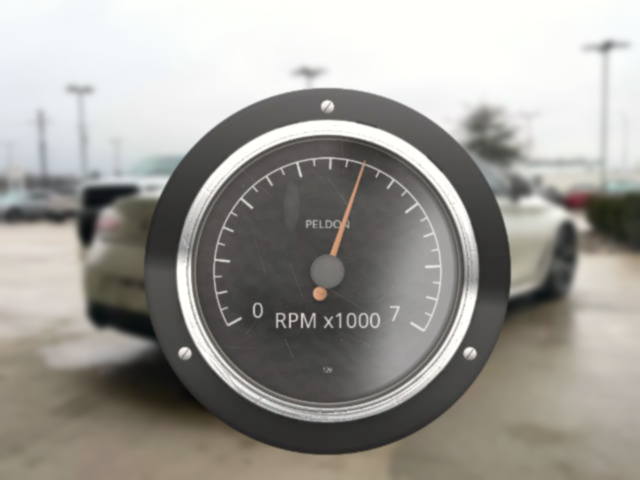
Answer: **4000** rpm
